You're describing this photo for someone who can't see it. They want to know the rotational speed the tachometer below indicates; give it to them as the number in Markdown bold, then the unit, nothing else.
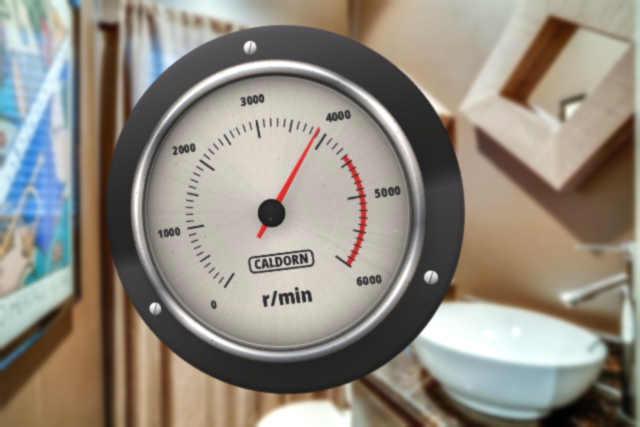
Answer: **3900** rpm
